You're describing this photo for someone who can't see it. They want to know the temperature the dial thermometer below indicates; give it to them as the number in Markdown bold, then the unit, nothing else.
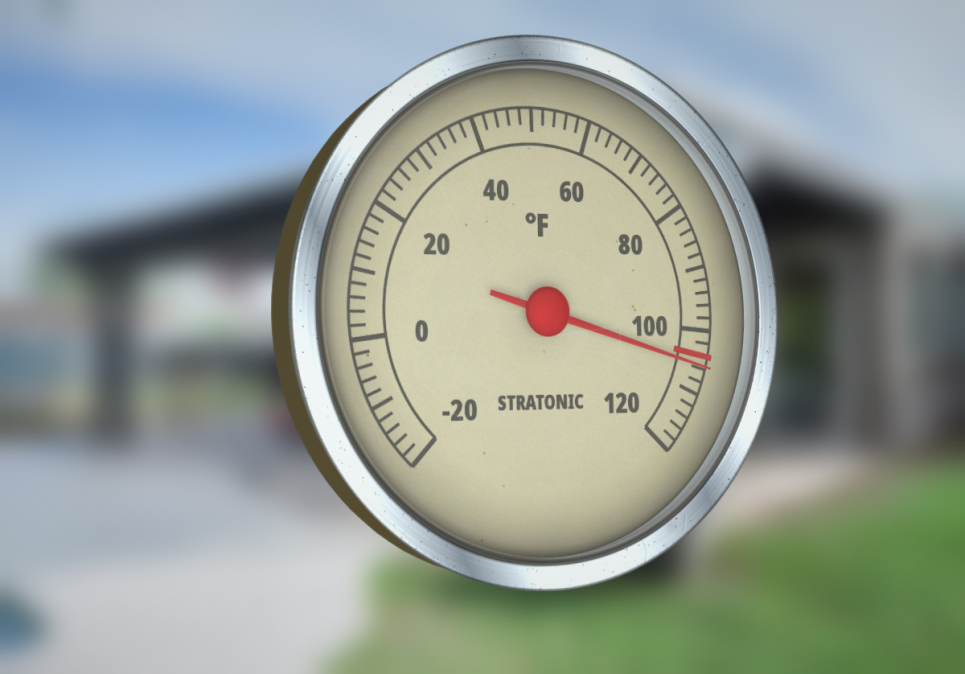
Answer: **106** °F
